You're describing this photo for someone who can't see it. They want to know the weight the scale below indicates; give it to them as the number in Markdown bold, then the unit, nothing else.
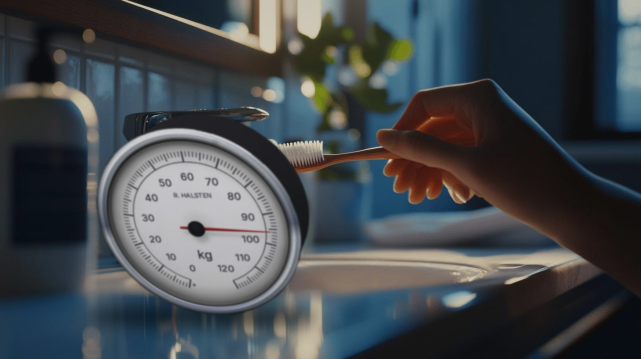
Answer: **95** kg
